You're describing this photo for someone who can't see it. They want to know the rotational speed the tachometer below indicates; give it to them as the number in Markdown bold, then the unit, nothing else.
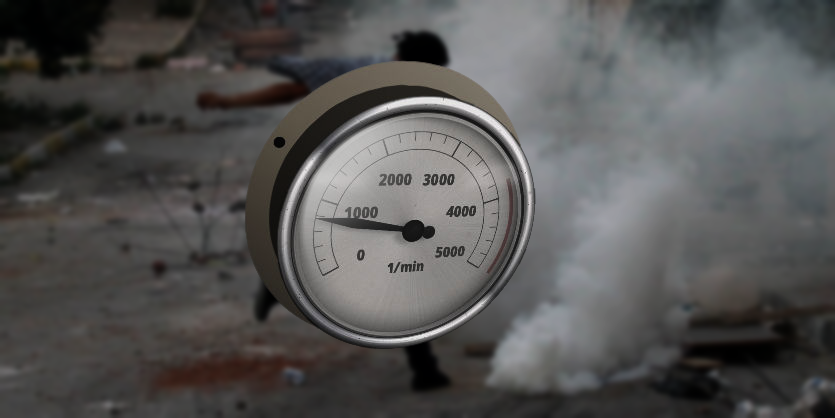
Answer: **800** rpm
